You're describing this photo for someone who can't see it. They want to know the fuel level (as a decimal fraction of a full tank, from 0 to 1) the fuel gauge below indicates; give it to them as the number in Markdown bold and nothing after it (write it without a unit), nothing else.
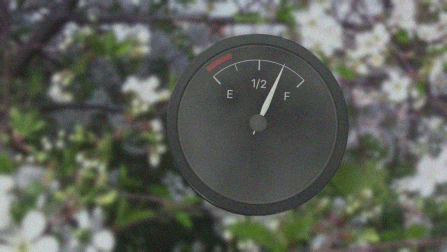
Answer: **0.75**
